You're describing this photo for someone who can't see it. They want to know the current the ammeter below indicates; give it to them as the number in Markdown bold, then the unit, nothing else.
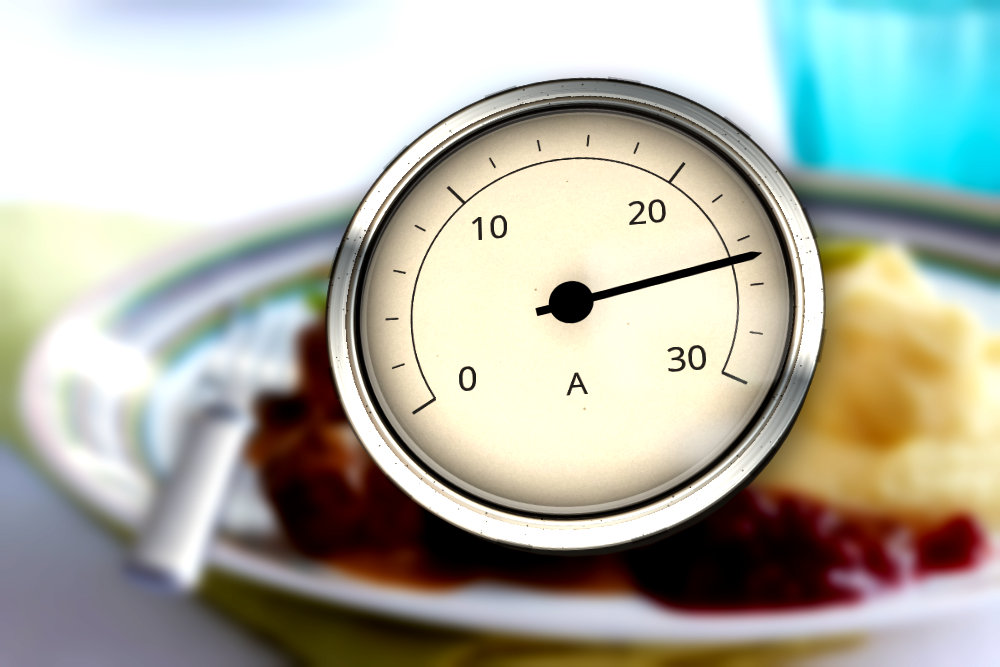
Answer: **25** A
